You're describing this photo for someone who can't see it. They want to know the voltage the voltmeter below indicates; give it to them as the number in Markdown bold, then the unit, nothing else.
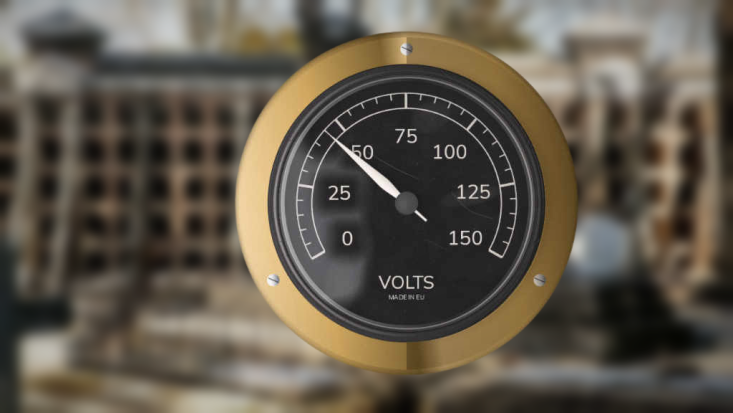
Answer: **45** V
